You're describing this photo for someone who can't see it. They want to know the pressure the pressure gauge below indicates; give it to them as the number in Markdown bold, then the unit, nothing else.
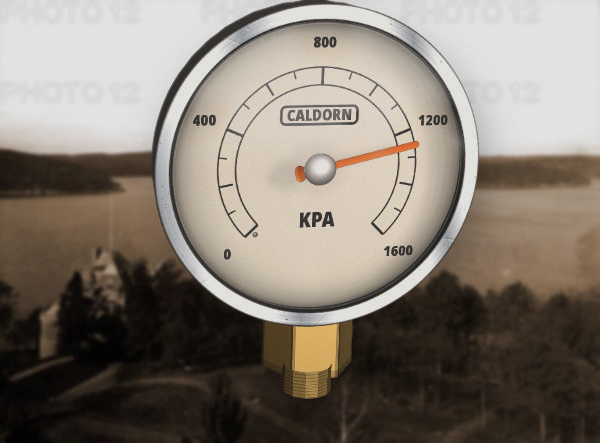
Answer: **1250** kPa
